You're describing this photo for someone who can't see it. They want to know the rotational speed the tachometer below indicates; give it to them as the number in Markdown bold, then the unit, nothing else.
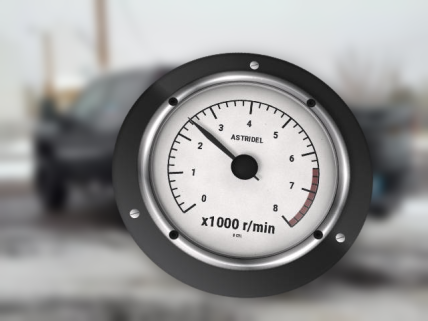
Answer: **2400** rpm
